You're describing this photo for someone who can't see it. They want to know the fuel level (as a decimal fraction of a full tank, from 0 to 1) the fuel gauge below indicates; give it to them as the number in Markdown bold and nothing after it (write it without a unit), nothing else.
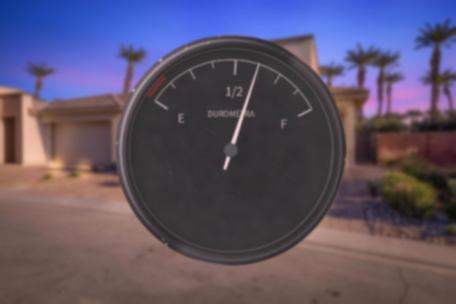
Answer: **0.625**
